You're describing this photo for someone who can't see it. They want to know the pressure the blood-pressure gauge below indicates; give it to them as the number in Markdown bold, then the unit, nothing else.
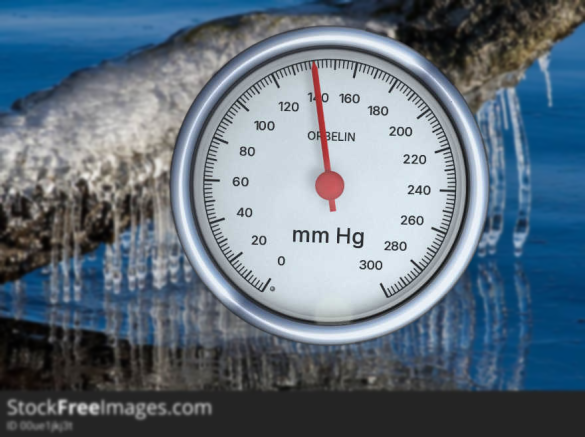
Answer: **140** mmHg
